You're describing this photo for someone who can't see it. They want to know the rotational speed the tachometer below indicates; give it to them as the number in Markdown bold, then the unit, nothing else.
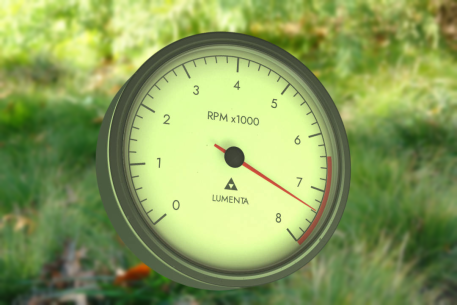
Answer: **7400** rpm
